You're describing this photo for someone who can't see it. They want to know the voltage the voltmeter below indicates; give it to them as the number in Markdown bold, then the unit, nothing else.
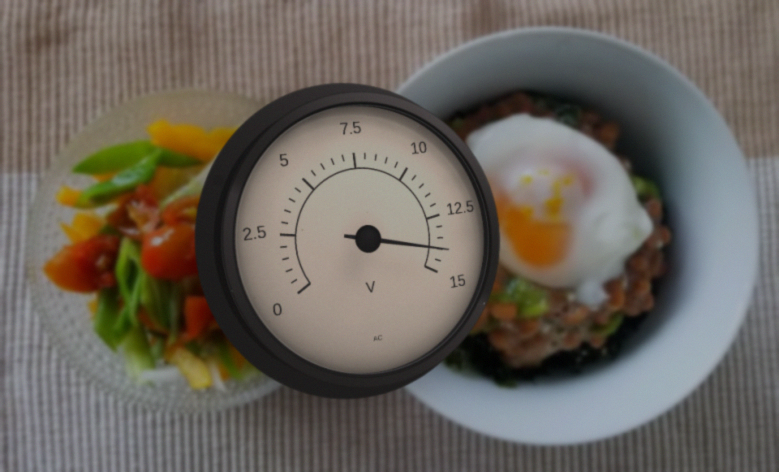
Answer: **14** V
